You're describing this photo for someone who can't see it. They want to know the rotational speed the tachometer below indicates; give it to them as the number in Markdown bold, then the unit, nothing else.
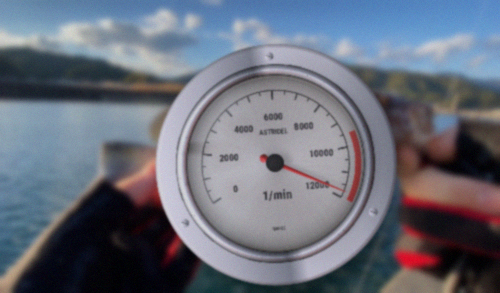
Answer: **11750** rpm
